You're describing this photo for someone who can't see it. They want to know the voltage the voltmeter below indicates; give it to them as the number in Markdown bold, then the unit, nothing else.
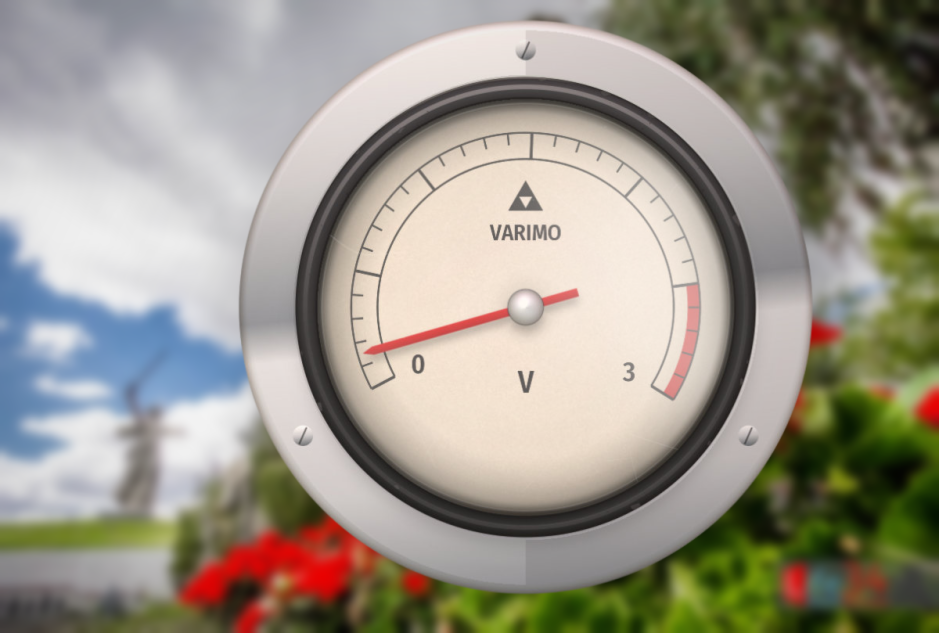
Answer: **0.15** V
